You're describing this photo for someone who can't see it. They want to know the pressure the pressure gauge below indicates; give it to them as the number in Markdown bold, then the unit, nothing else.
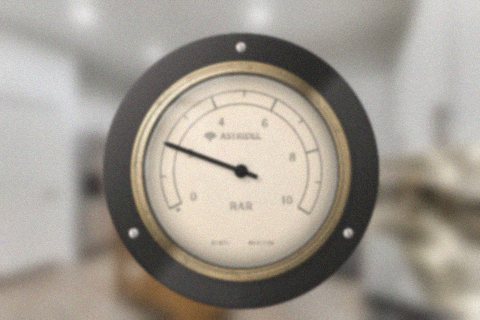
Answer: **2** bar
